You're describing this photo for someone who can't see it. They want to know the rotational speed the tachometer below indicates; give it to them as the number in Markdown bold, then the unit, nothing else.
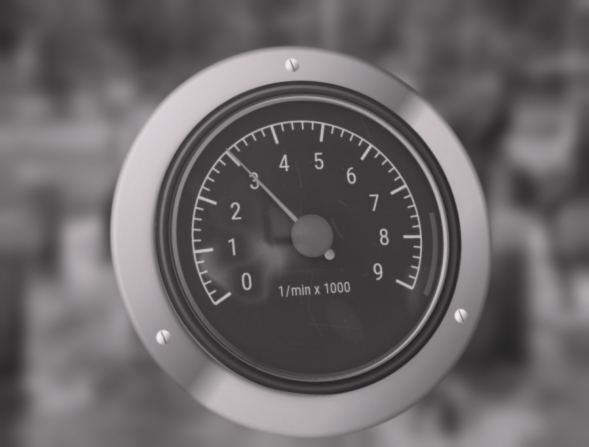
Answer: **3000** rpm
